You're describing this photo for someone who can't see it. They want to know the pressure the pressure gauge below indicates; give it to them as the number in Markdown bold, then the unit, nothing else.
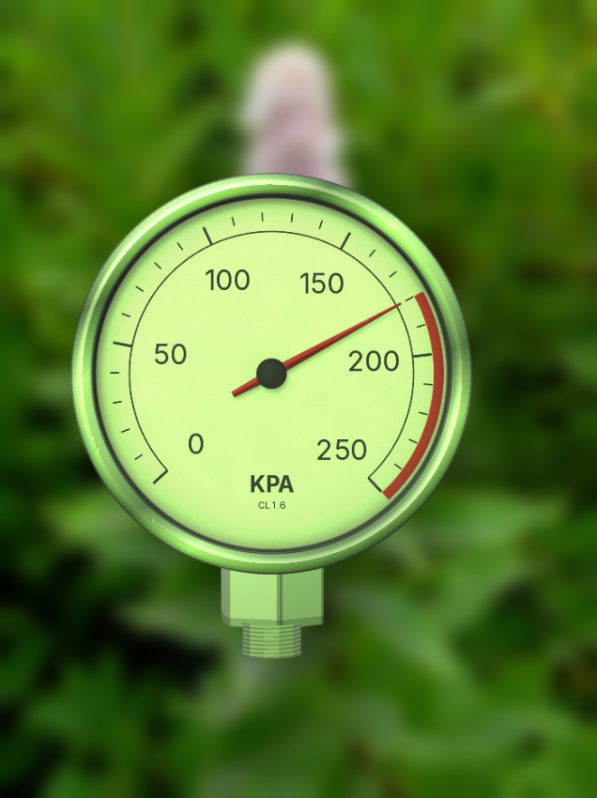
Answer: **180** kPa
